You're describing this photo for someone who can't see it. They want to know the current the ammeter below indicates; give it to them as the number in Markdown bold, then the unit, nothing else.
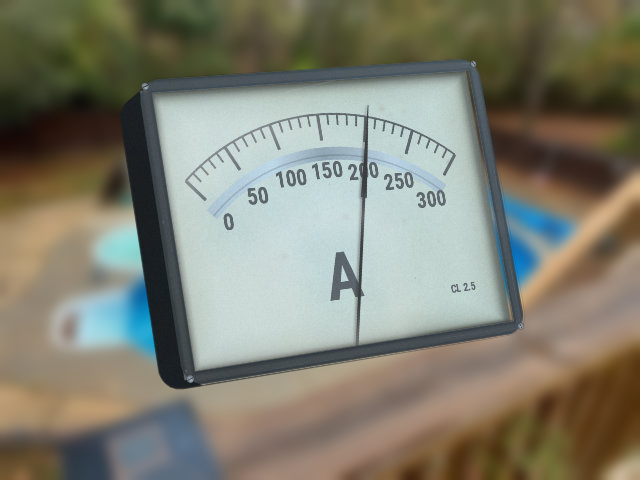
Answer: **200** A
